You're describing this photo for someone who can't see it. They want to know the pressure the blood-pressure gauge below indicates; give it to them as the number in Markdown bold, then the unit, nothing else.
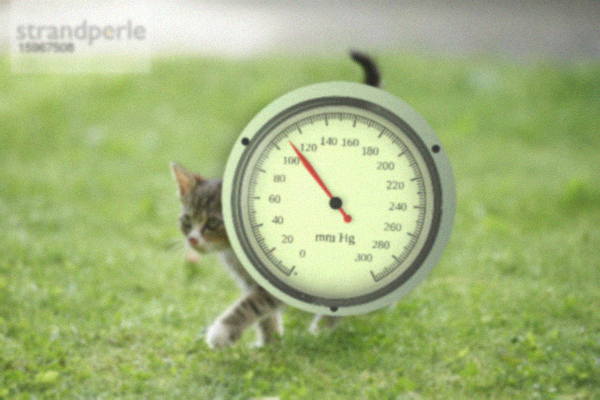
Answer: **110** mmHg
